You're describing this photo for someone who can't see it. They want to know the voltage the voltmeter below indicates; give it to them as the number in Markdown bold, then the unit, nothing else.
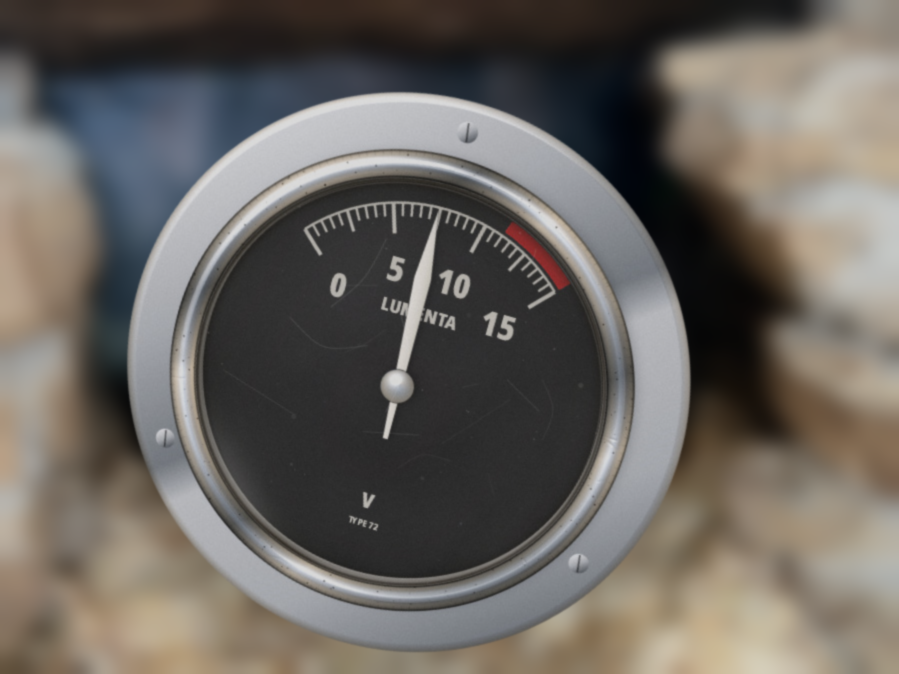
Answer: **7.5** V
